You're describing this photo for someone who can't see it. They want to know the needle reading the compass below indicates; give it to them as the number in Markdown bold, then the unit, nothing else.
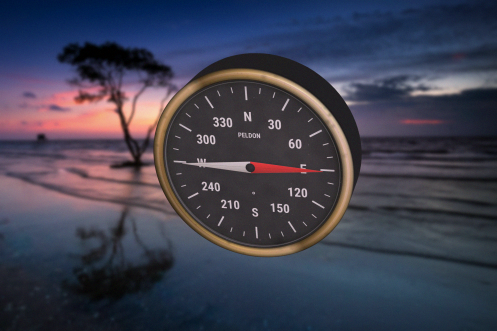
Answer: **90** °
